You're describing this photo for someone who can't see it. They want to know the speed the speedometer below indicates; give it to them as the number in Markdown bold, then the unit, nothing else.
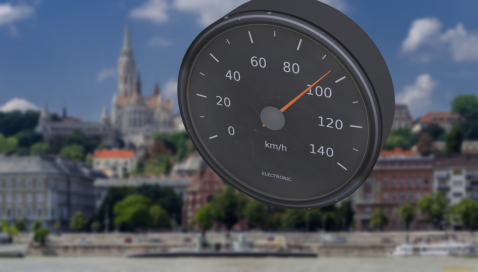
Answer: **95** km/h
